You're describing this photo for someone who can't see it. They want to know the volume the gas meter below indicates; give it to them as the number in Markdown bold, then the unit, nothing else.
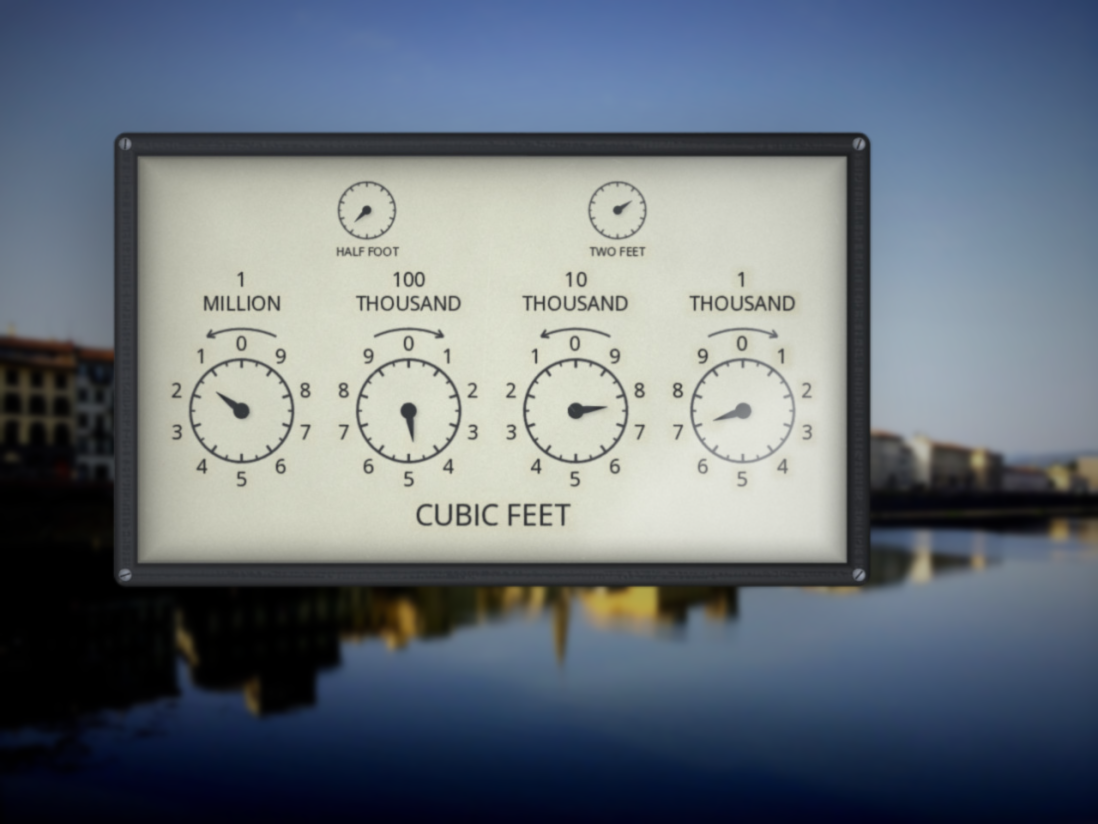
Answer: **147700** ft³
